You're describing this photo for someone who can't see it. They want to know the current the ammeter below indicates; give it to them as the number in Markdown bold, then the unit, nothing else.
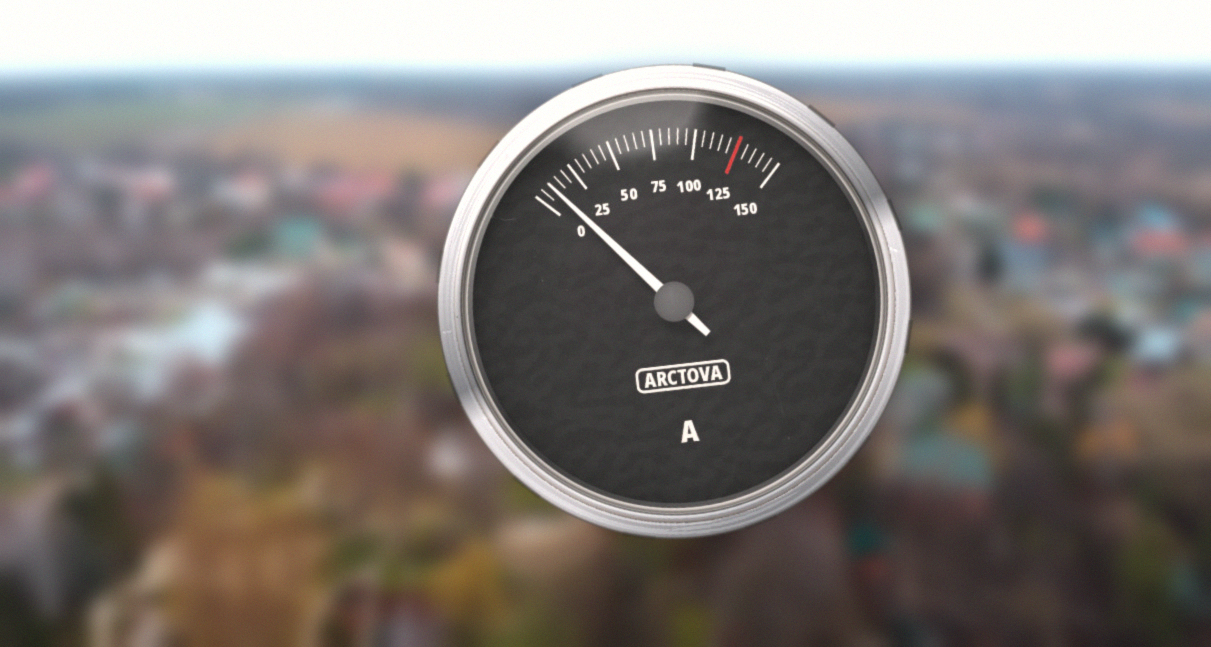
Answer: **10** A
